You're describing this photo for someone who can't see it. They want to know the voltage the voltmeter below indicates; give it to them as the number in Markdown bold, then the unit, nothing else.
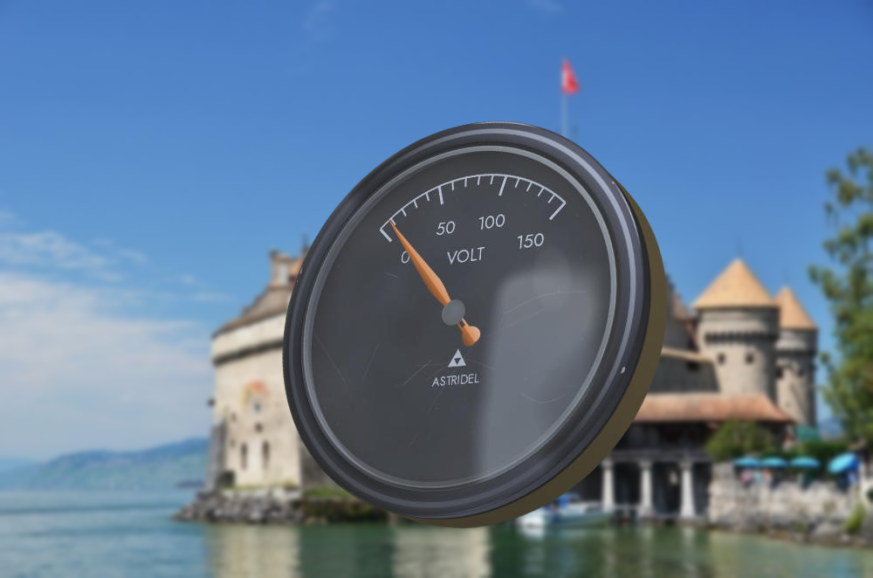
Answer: **10** V
